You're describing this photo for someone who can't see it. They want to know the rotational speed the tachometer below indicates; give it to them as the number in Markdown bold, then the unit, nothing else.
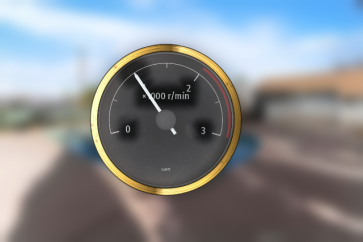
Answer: **1000** rpm
